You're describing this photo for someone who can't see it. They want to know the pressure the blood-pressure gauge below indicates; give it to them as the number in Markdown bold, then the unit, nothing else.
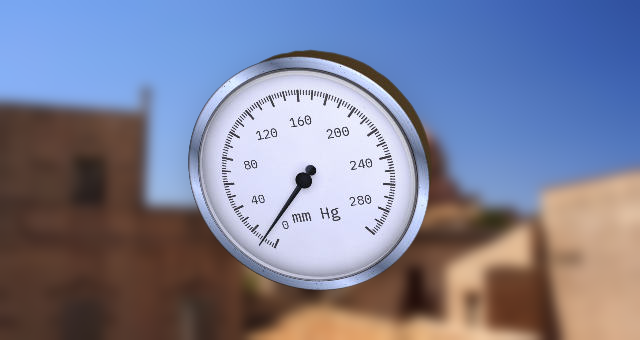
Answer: **10** mmHg
